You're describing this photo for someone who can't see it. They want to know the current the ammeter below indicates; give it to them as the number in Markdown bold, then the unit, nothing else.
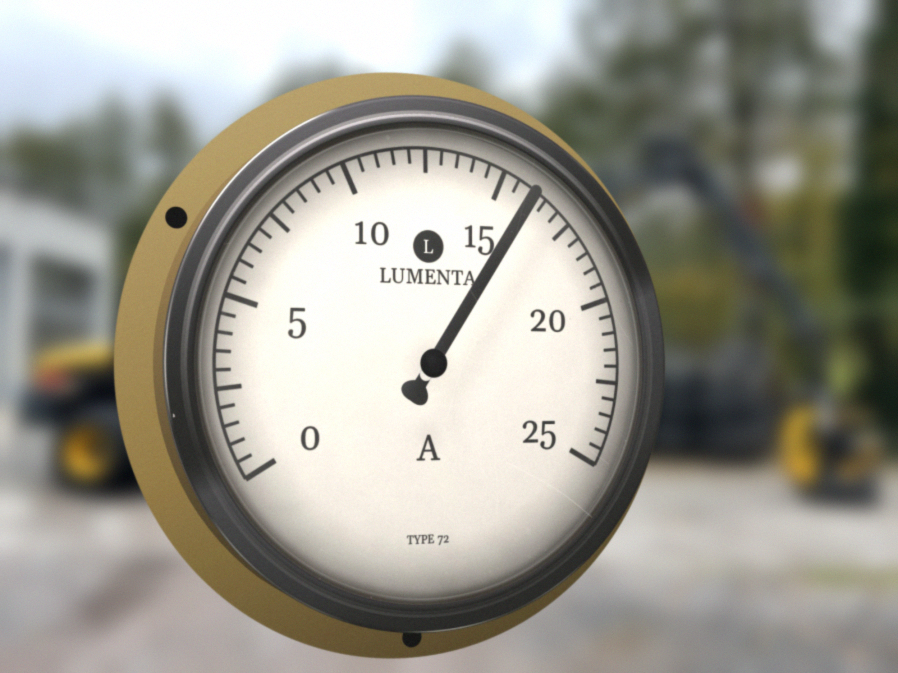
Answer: **16** A
